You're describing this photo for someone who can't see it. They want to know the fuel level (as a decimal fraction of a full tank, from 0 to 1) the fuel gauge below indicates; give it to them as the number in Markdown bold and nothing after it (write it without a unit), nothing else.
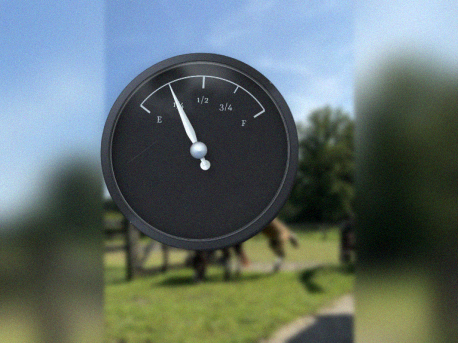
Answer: **0.25**
